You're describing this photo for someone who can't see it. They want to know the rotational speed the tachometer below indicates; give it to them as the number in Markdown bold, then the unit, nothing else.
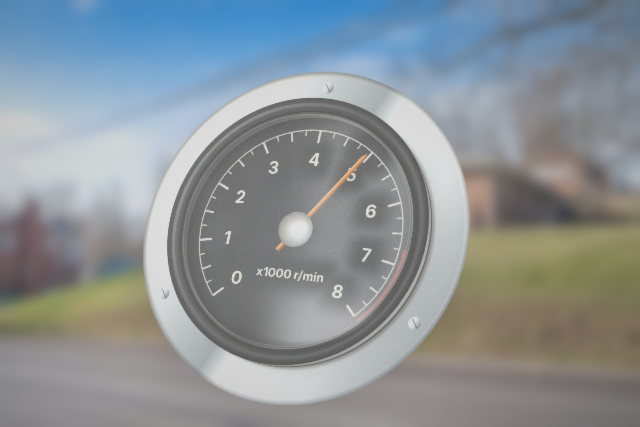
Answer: **5000** rpm
